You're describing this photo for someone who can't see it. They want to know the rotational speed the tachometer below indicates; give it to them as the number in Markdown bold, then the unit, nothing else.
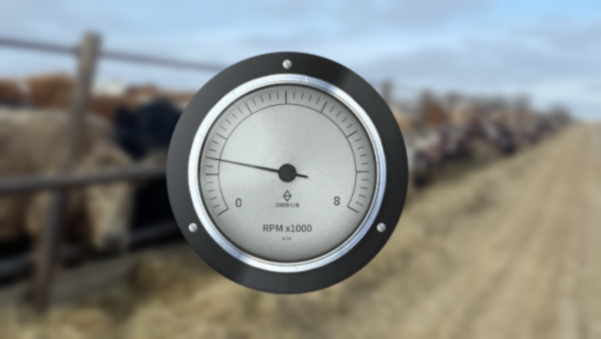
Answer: **1400** rpm
